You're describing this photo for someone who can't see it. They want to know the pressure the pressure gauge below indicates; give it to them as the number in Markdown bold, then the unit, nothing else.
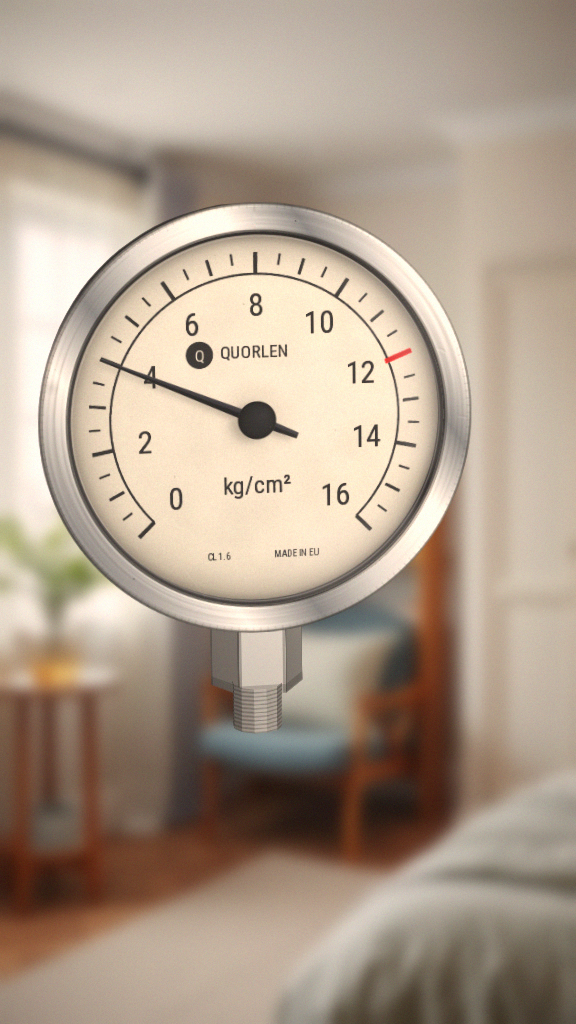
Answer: **4** kg/cm²
